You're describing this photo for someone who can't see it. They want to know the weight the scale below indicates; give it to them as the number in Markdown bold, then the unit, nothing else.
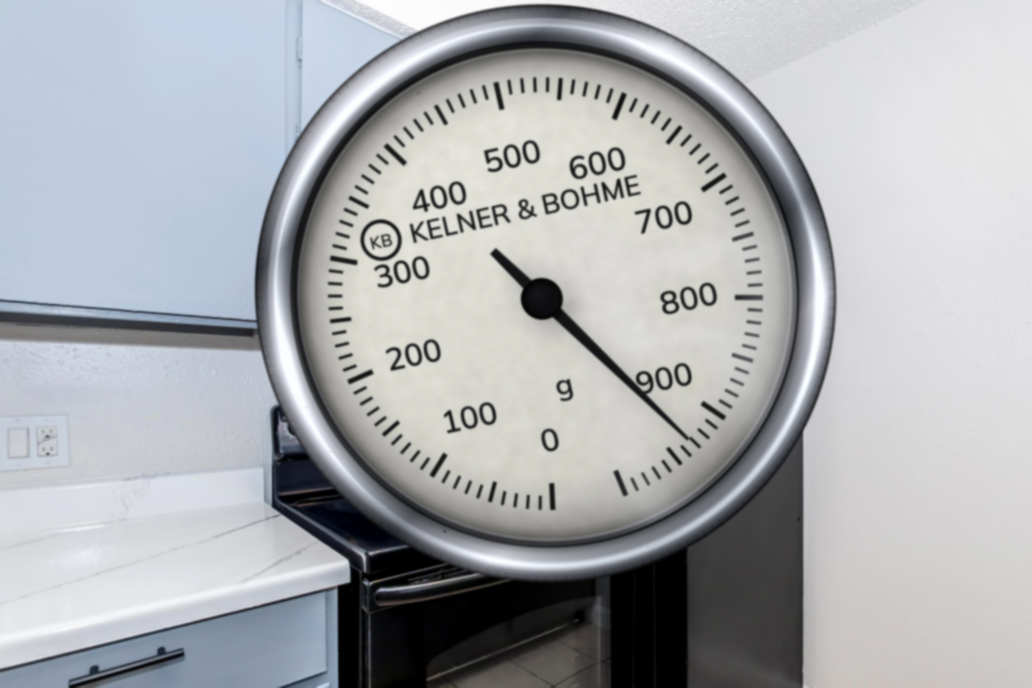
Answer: **930** g
